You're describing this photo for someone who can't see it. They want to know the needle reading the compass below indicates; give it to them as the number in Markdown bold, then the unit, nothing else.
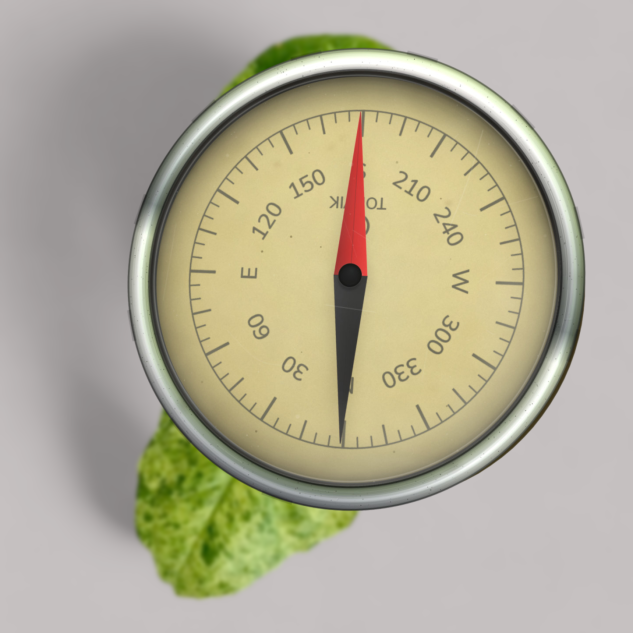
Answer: **180** °
